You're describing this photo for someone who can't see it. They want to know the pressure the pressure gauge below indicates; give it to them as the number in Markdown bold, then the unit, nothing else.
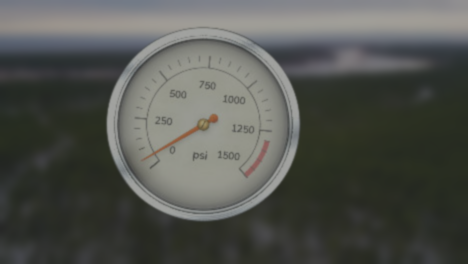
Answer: **50** psi
